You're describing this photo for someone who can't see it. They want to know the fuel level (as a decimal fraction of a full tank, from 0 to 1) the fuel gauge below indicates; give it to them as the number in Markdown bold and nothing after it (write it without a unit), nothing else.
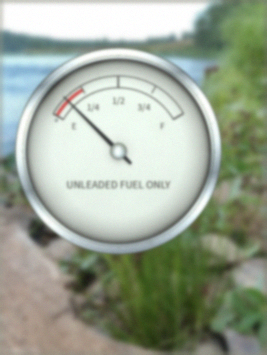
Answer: **0.125**
